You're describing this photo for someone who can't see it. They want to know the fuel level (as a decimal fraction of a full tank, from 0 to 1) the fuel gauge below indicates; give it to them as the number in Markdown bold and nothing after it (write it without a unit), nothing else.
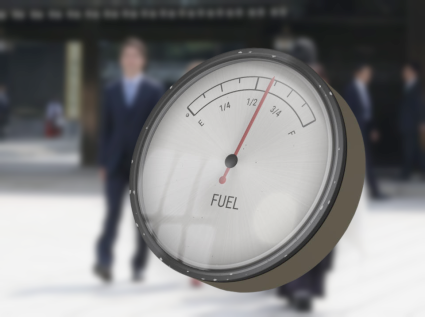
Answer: **0.625**
